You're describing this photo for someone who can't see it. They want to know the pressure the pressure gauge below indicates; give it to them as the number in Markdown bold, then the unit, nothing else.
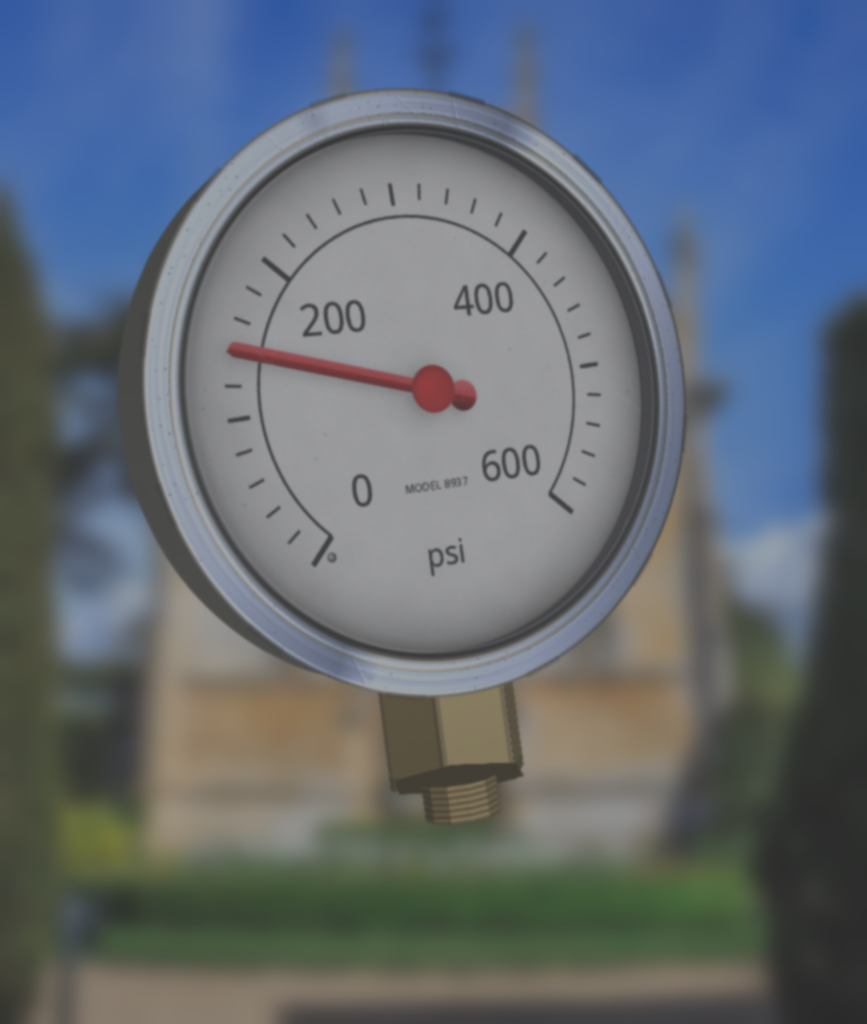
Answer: **140** psi
